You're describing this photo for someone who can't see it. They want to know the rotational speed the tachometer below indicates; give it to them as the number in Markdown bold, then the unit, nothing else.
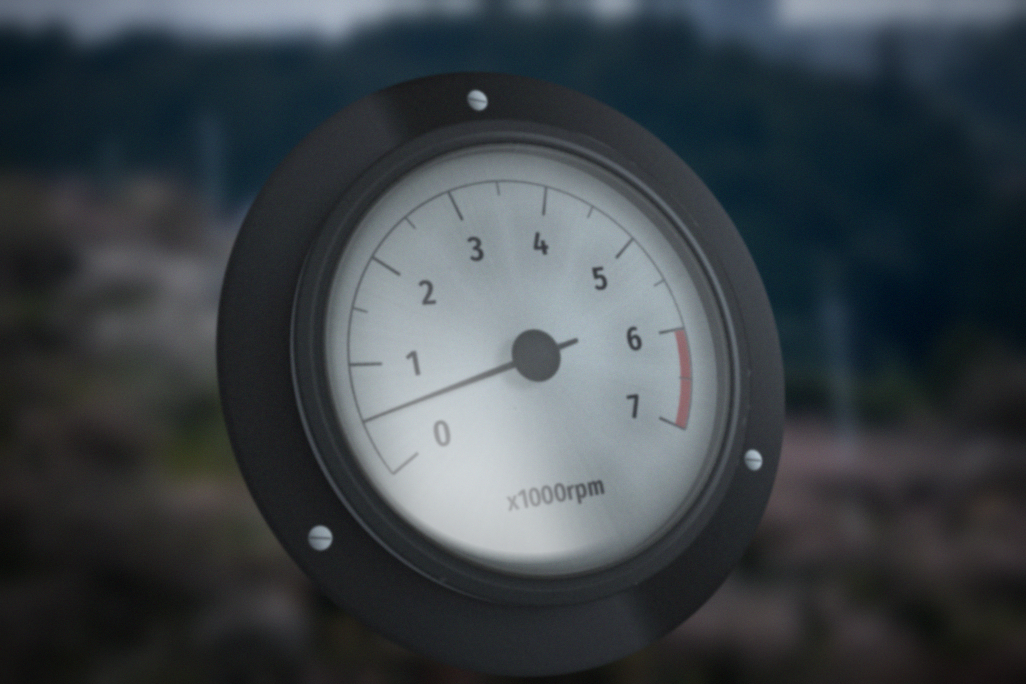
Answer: **500** rpm
